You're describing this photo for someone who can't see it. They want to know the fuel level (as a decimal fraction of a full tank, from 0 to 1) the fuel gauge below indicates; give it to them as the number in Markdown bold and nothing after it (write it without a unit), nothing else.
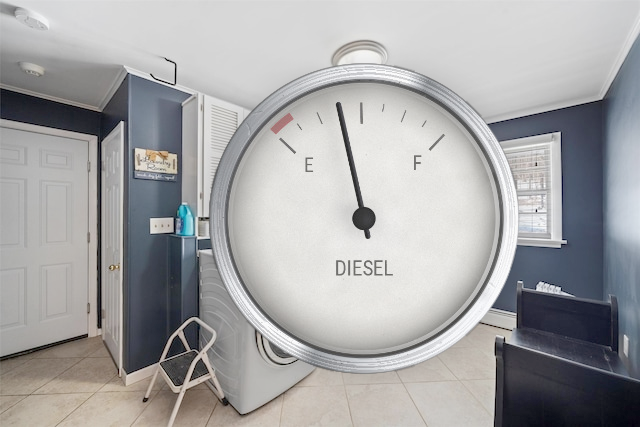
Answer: **0.375**
